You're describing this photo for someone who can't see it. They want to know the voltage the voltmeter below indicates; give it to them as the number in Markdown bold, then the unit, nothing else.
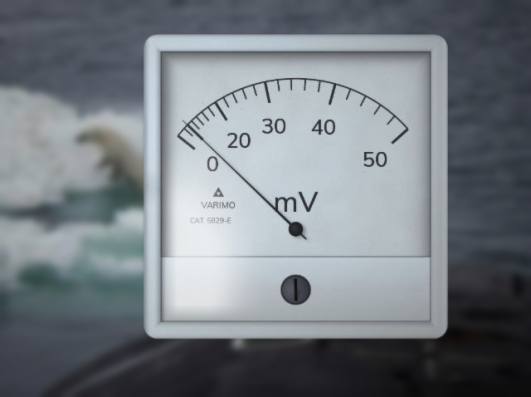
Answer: **10** mV
